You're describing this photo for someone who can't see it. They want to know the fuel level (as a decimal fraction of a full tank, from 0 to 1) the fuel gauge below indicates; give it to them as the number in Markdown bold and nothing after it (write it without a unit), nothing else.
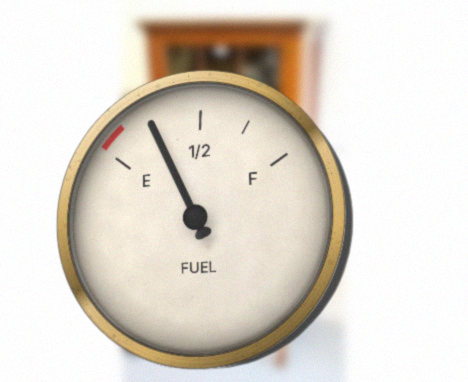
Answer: **0.25**
